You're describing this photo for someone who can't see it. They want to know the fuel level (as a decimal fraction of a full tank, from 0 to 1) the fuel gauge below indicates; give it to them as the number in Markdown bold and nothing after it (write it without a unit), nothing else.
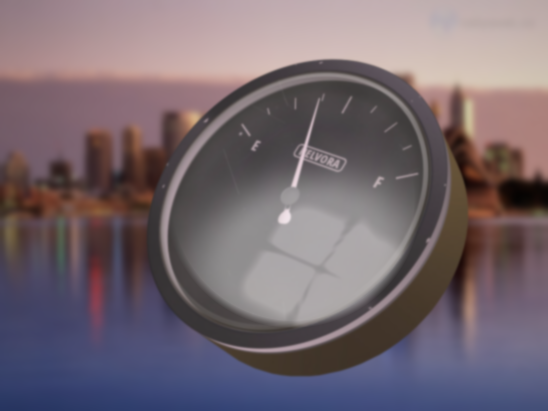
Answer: **0.375**
